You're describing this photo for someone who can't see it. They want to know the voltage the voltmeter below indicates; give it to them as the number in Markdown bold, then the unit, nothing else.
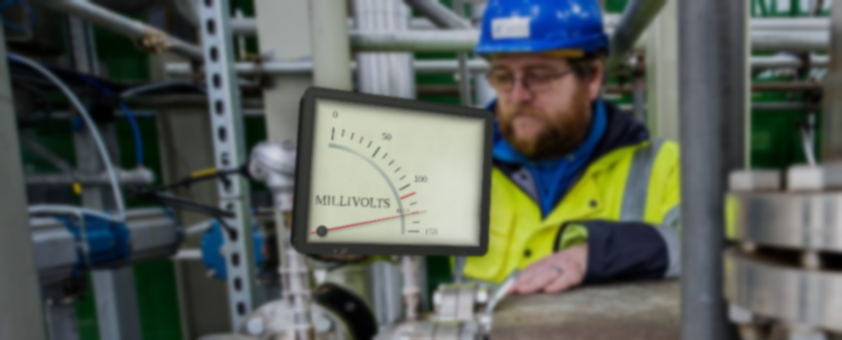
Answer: **130** mV
